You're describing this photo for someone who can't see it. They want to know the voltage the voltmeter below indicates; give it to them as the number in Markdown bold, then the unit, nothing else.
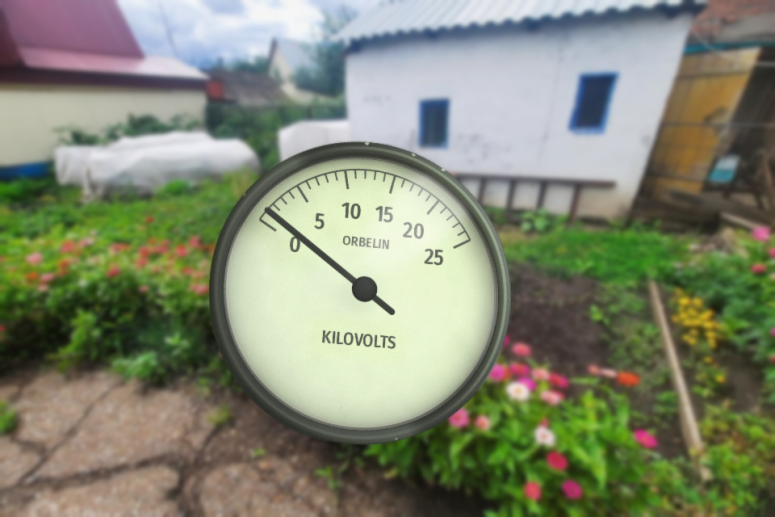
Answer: **1** kV
